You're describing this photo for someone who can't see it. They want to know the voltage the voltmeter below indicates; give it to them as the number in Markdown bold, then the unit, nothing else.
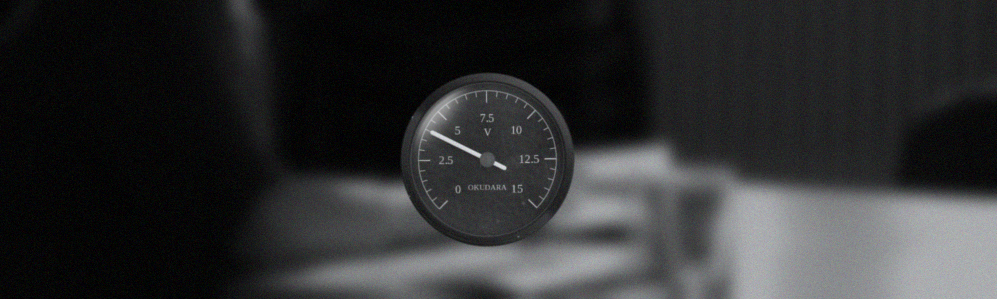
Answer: **4** V
